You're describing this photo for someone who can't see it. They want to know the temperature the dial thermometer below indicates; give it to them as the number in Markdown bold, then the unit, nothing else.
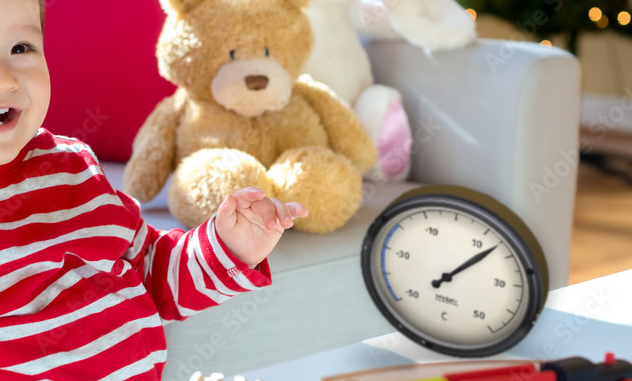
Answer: **15** °C
